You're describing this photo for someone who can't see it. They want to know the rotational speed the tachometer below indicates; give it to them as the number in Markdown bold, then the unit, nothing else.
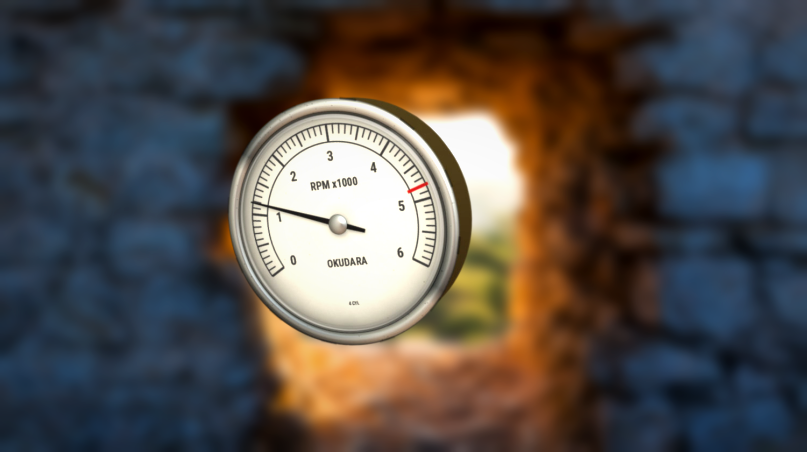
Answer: **1200** rpm
